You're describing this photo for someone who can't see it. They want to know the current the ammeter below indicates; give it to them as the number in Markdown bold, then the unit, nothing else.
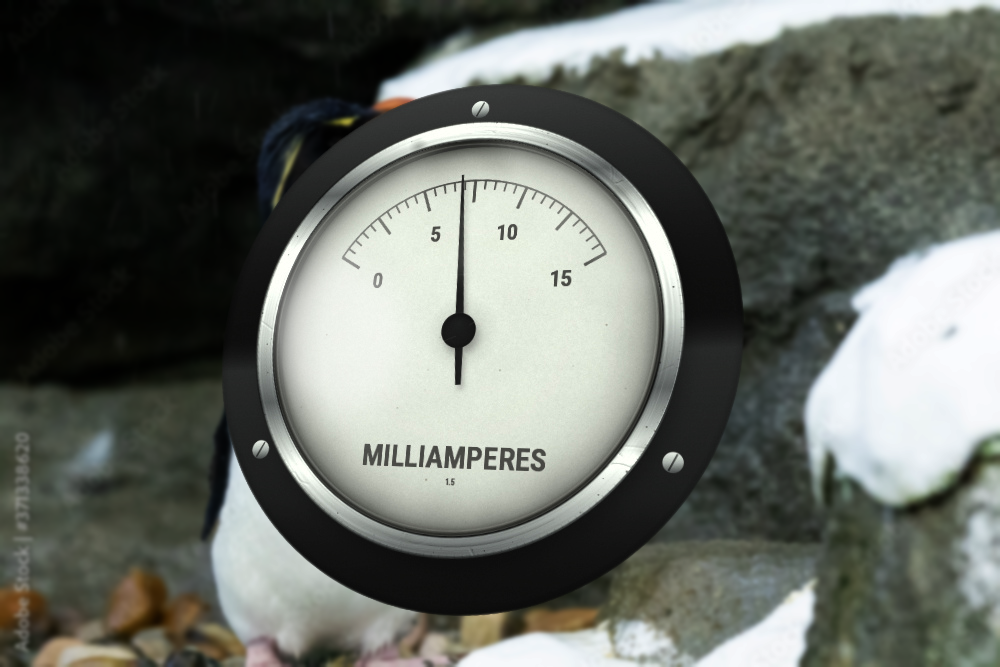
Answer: **7** mA
